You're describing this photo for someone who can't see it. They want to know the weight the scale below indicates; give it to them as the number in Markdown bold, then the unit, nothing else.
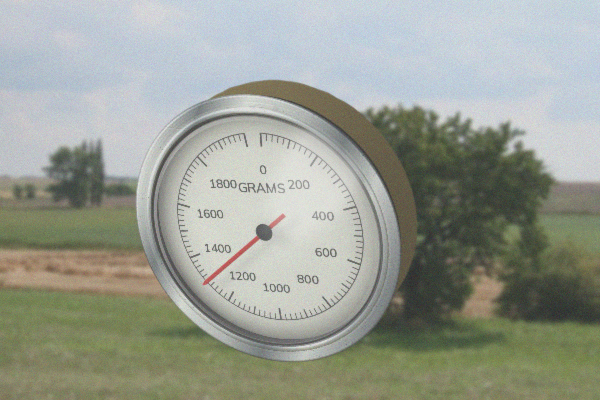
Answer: **1300** g
